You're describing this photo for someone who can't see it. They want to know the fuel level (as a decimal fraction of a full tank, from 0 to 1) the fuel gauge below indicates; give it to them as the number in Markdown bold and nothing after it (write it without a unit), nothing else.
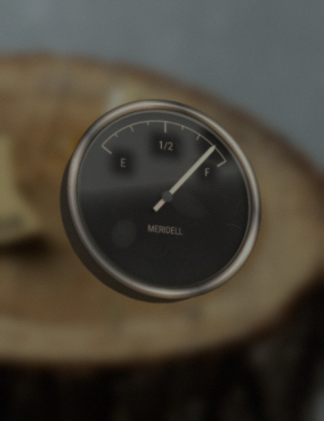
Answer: **0.875**
